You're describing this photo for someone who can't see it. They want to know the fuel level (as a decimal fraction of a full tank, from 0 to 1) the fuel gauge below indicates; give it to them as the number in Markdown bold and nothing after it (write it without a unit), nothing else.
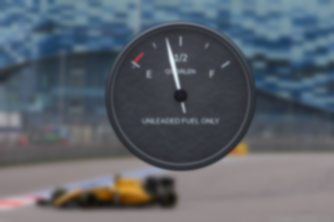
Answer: **0.375**
